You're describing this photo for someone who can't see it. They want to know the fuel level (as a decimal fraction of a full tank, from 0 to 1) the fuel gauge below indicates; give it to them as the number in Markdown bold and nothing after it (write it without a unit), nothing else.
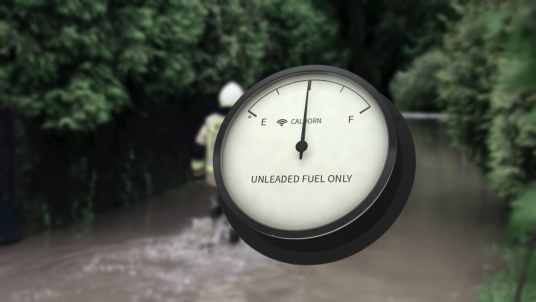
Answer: **0.5**
